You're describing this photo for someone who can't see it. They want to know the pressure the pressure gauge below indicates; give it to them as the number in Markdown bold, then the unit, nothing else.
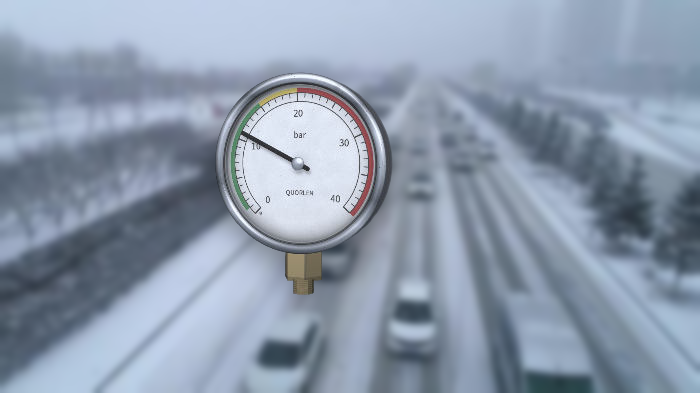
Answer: **11** bar
